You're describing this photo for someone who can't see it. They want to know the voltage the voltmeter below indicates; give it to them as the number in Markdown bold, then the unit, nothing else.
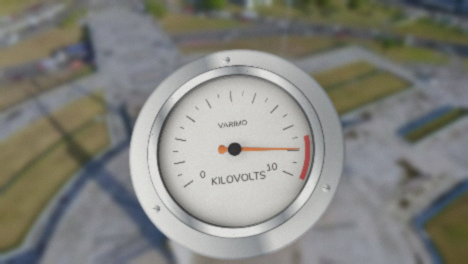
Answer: **9** kV
